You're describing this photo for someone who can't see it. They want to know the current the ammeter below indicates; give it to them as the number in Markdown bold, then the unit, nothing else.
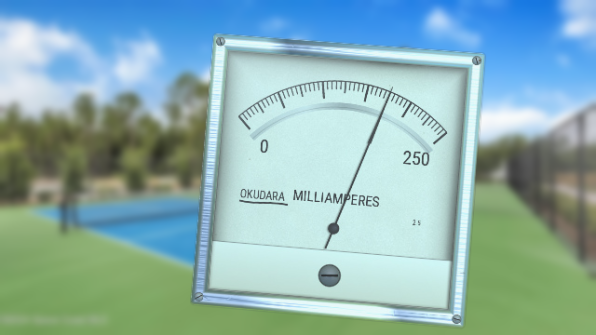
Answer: **175** mA
